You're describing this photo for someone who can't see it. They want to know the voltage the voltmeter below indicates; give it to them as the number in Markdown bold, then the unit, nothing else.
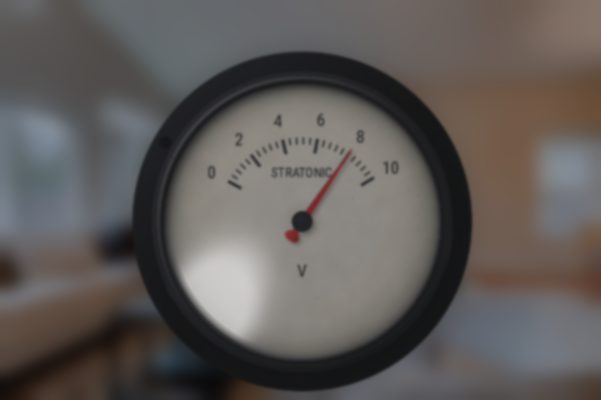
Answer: **8** V
